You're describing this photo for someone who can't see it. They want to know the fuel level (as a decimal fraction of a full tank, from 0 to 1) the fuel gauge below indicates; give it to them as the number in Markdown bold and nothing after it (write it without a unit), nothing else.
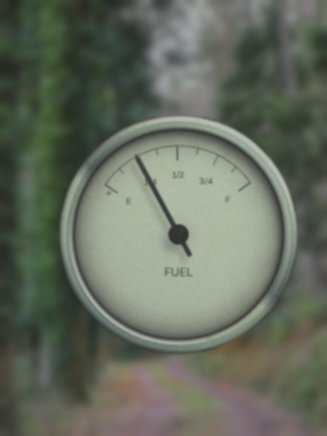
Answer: **0.25**
